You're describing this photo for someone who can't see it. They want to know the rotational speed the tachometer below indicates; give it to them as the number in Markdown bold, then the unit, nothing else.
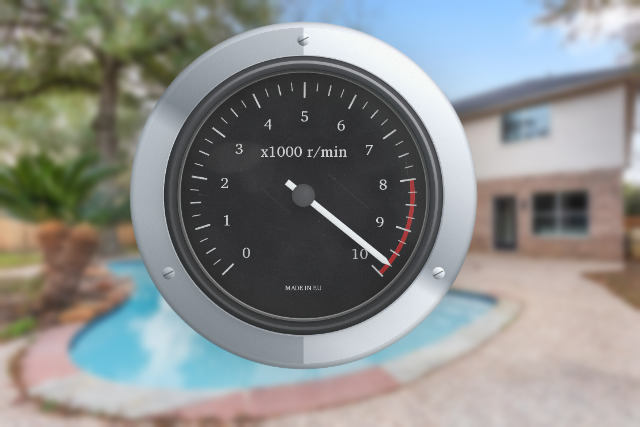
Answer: **9750** rpm
